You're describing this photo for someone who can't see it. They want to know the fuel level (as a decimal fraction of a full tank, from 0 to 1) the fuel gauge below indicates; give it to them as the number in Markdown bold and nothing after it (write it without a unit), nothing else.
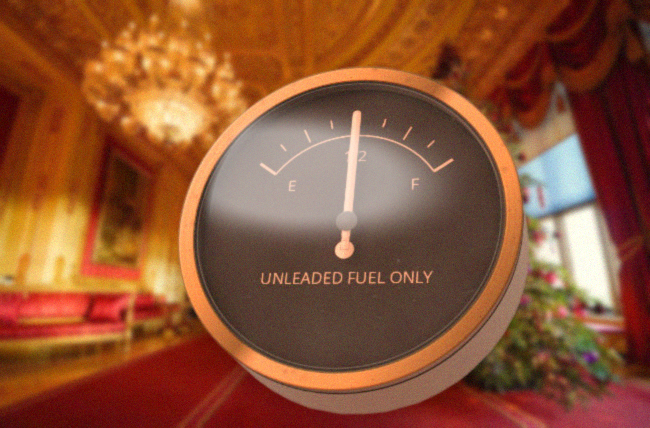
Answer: **0.5**
